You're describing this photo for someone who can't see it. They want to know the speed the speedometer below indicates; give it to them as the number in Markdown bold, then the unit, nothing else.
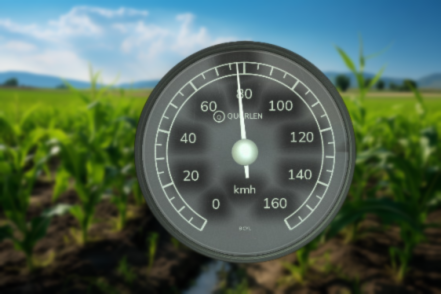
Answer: **77.5** km/h
